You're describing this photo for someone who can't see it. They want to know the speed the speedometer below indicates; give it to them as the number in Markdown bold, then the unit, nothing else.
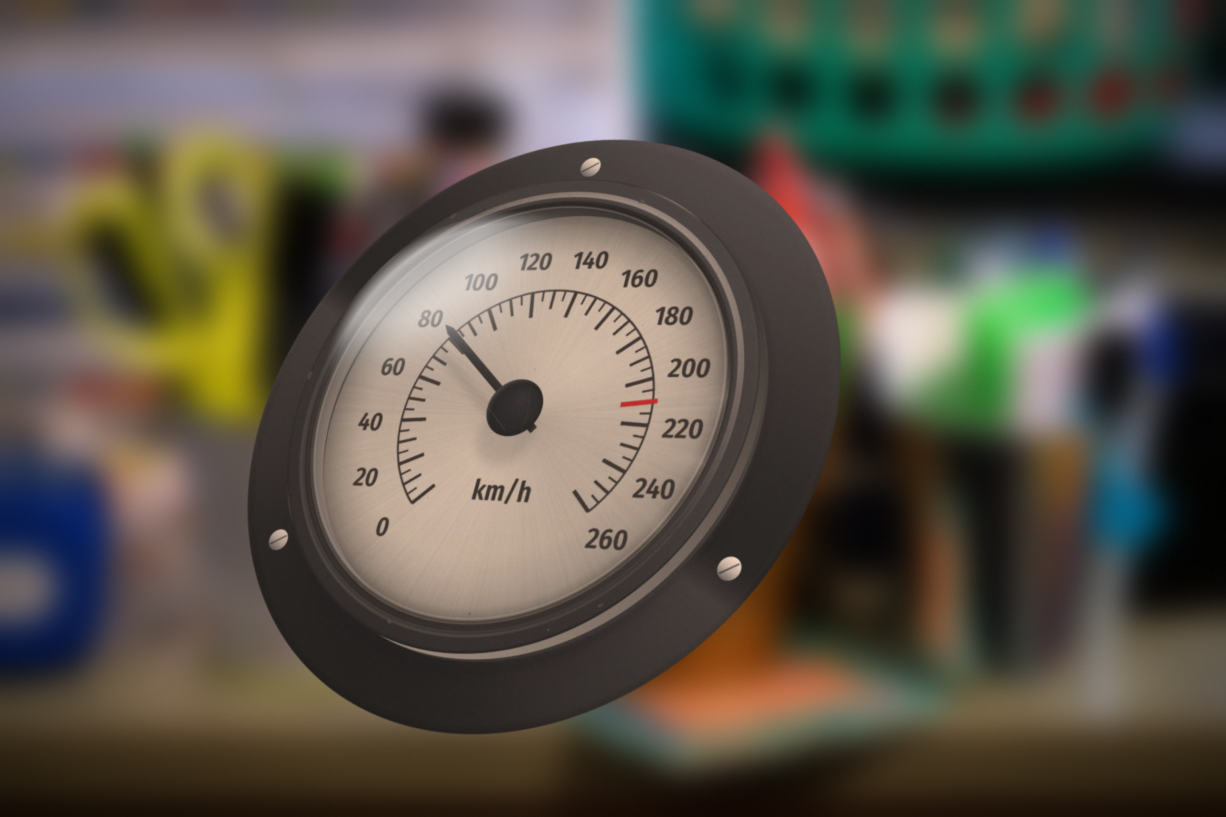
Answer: **82.5** km/h
